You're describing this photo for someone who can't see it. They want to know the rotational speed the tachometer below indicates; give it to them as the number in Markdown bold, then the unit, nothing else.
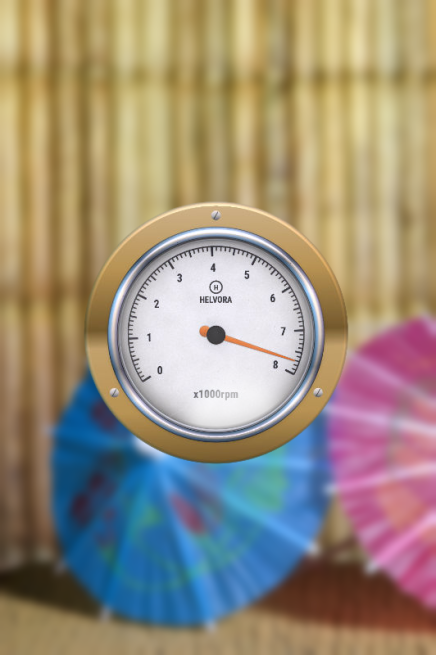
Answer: **7700** rpm
